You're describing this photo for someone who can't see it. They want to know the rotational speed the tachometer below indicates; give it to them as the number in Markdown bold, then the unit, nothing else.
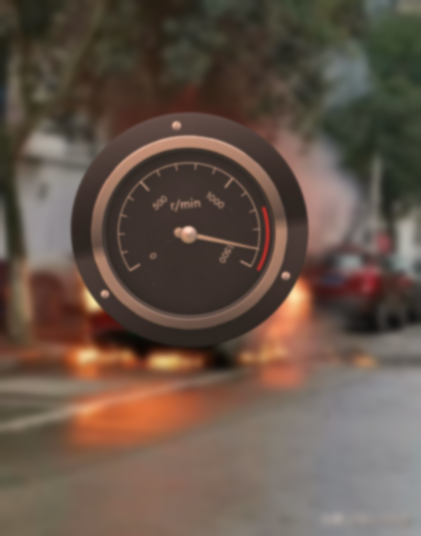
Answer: **1400** rpm
